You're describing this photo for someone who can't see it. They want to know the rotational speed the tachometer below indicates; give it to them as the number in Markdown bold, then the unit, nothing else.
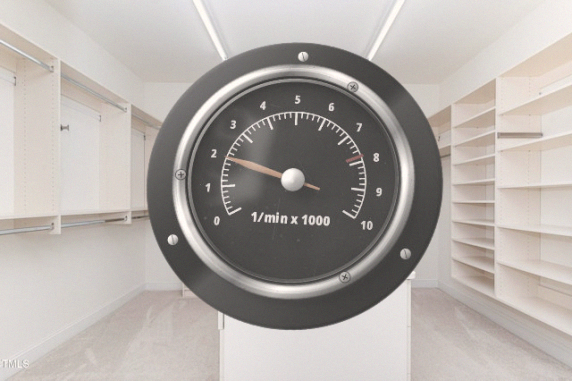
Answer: **2000** rpm
